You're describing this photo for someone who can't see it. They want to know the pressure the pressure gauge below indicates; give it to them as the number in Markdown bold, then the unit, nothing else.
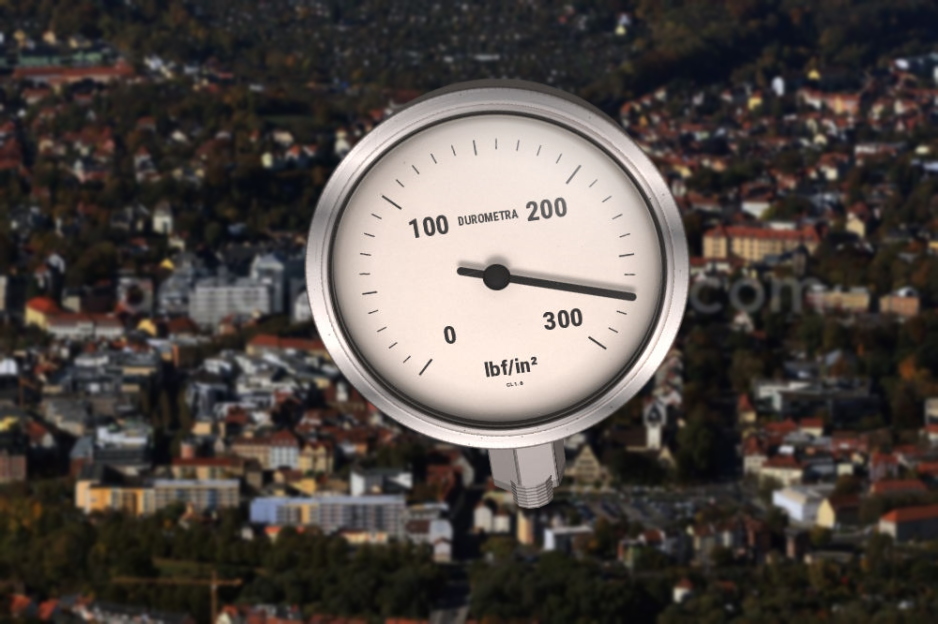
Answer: **270** psi
